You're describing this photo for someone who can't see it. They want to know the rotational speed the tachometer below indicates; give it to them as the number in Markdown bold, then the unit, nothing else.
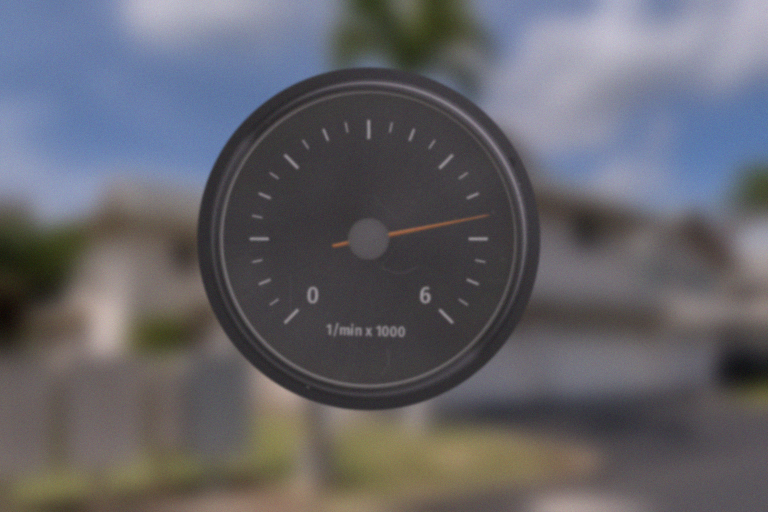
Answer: **4750** rpm
